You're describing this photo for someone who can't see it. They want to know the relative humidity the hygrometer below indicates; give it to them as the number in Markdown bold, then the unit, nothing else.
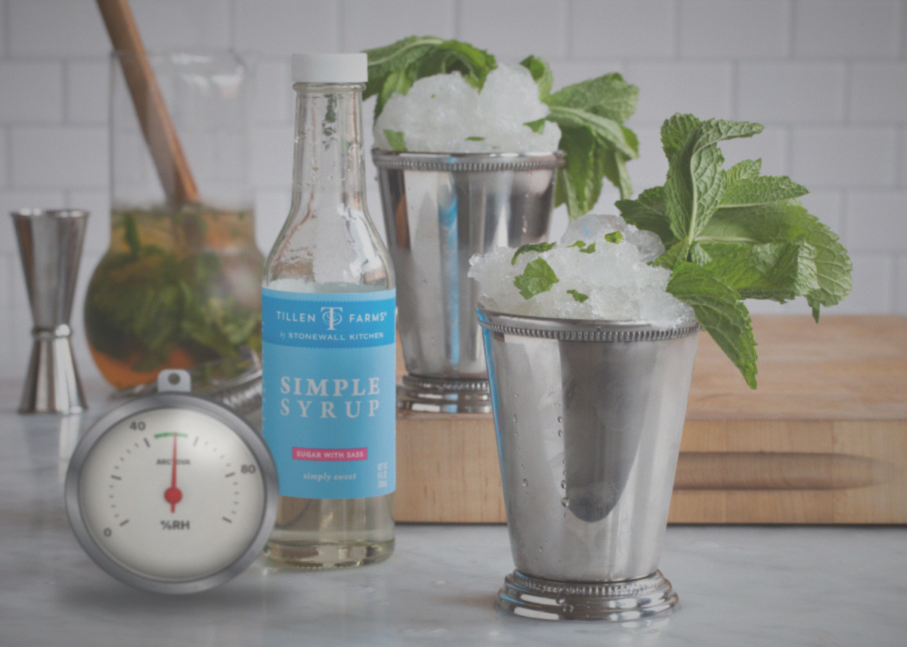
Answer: **52** %
